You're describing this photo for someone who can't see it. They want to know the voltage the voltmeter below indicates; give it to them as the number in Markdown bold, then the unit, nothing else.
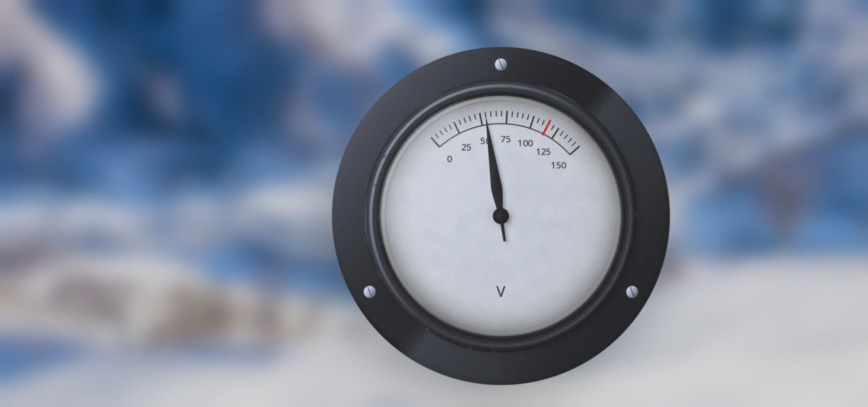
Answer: **55** V
